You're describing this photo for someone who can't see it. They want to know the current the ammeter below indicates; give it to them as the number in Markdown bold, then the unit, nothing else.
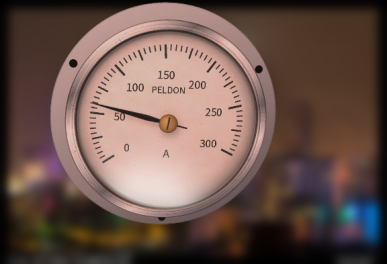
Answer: **60** A
